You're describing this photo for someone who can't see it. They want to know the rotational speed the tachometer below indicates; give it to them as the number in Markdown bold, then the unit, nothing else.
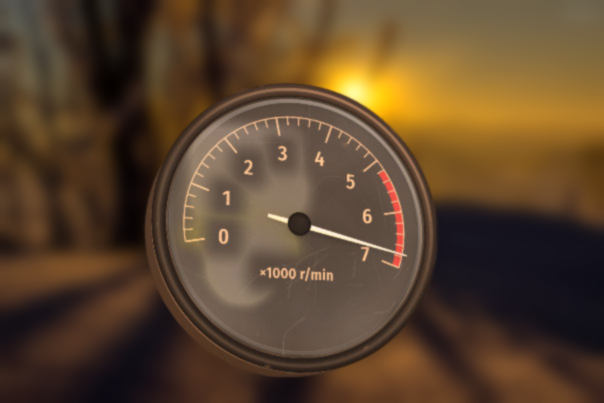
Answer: **6800** rpm
